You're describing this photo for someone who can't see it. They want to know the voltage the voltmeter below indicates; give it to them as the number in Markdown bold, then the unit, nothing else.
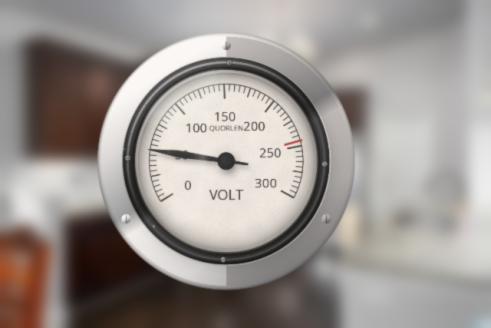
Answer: **50** V
